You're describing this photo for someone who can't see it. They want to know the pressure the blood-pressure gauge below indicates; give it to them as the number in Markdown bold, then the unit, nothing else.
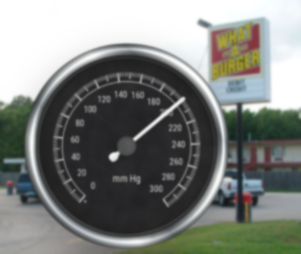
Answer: **200** mmHg
